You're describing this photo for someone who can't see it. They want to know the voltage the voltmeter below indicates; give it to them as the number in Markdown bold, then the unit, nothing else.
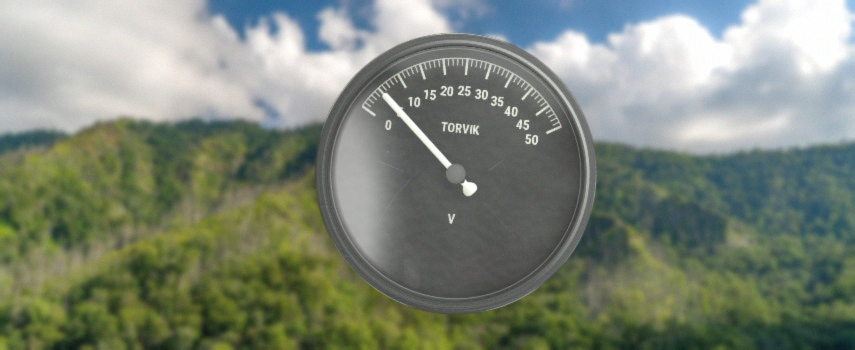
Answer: **5** V
